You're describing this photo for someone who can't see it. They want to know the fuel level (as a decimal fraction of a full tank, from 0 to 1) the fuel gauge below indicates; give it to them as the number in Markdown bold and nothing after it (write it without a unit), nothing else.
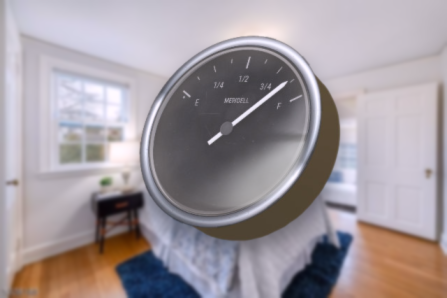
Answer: **0.875**
